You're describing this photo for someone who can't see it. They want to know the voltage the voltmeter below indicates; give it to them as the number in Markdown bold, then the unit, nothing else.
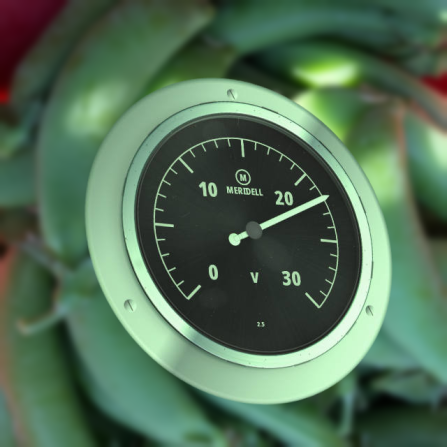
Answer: **22** V
